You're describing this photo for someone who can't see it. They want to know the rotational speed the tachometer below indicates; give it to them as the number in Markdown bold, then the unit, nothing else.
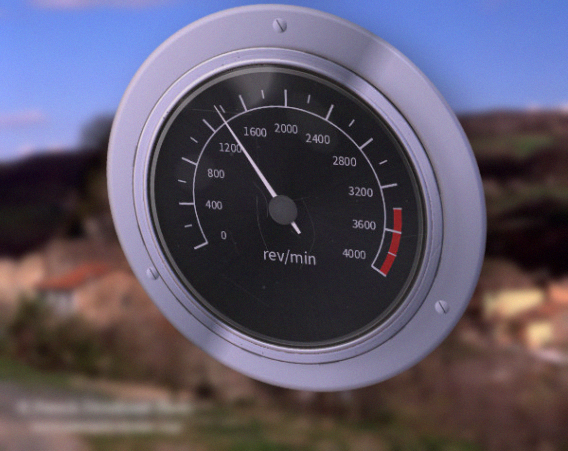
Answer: **1400** rpm
